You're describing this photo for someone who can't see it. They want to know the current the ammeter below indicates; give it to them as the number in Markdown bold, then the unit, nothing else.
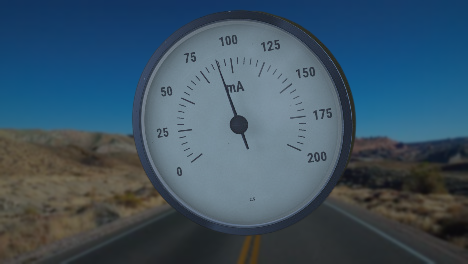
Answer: **90** mA
